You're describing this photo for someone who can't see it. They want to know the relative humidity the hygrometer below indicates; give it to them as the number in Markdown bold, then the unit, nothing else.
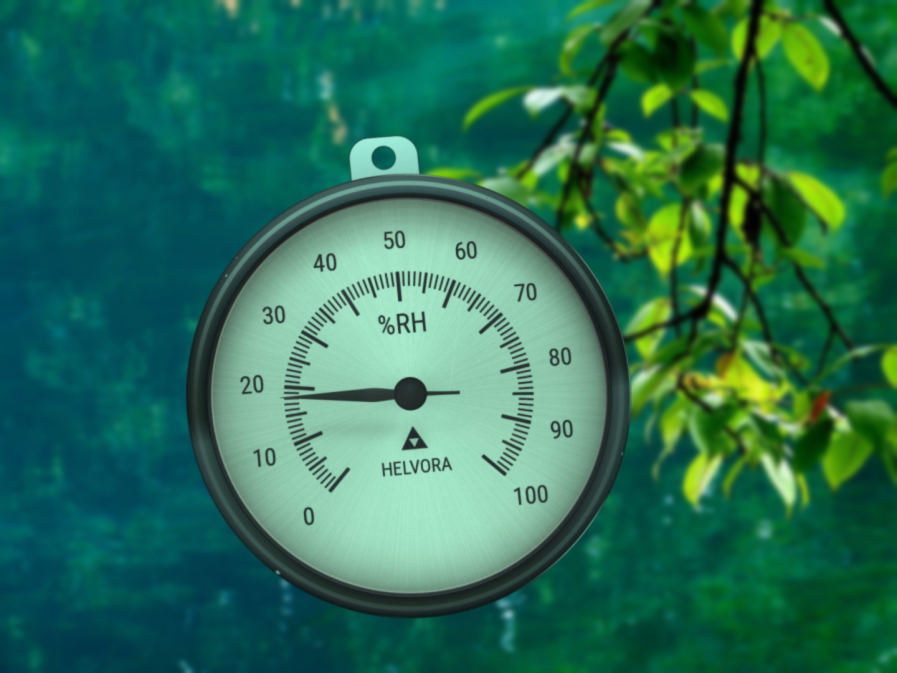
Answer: **18** %
